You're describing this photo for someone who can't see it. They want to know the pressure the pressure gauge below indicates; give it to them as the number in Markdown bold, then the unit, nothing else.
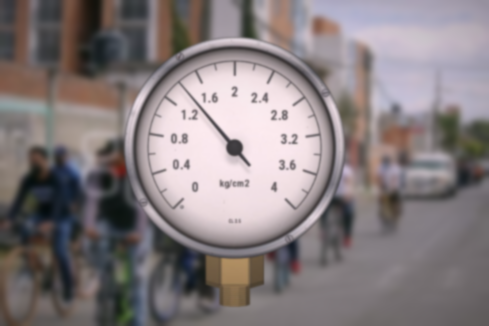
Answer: **1.4** kg/cm²
